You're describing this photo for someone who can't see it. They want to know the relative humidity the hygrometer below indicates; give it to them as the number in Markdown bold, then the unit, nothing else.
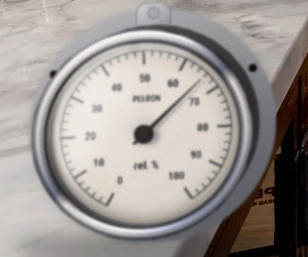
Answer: **66** %
